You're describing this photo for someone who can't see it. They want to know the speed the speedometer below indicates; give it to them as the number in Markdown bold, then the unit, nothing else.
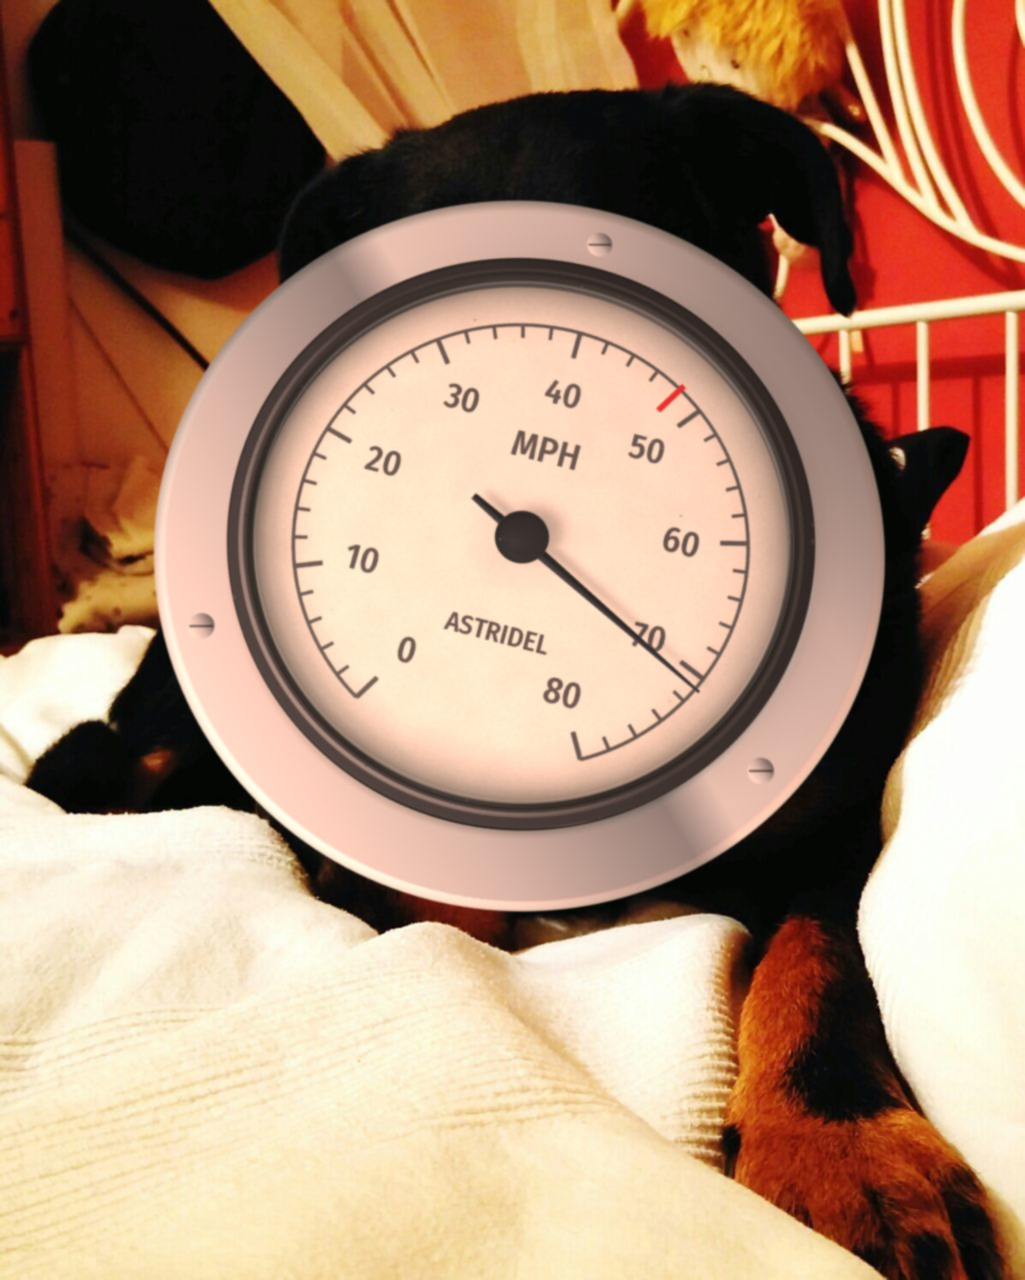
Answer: **71** mph
